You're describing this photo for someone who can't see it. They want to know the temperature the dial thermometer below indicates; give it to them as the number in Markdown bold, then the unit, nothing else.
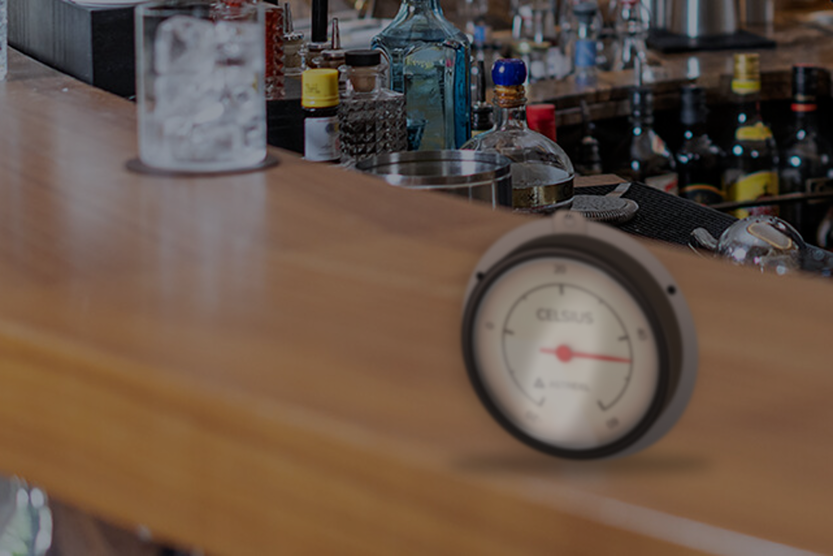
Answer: **45** °C
